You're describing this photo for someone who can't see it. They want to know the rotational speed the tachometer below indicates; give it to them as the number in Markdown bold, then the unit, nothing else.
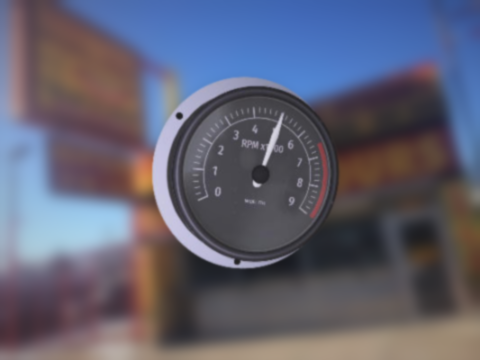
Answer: **5000** rpm
